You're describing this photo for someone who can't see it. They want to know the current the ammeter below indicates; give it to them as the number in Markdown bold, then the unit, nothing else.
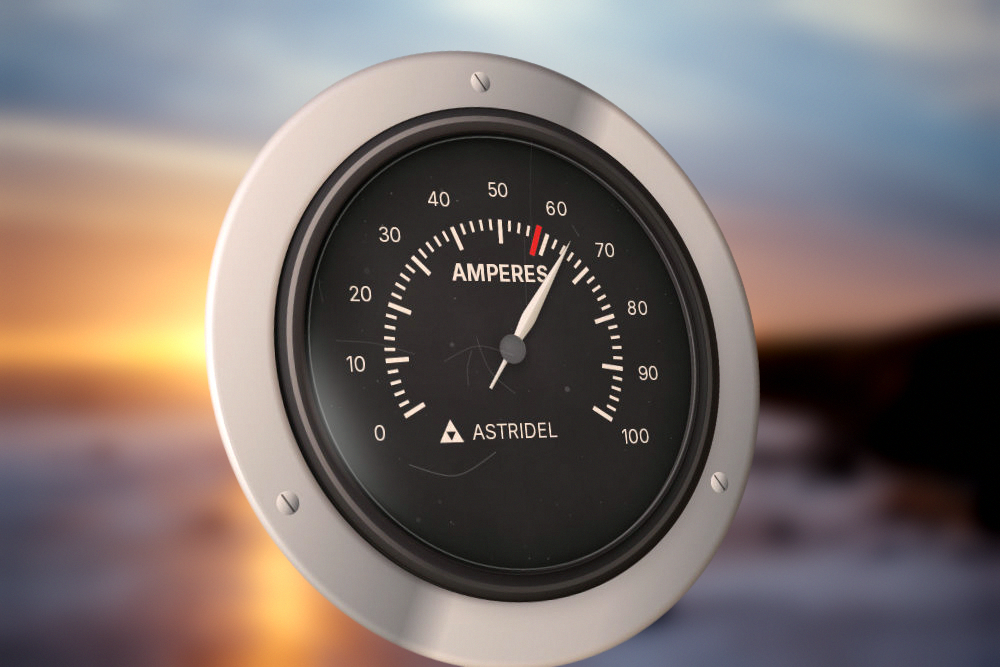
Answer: **64** A
